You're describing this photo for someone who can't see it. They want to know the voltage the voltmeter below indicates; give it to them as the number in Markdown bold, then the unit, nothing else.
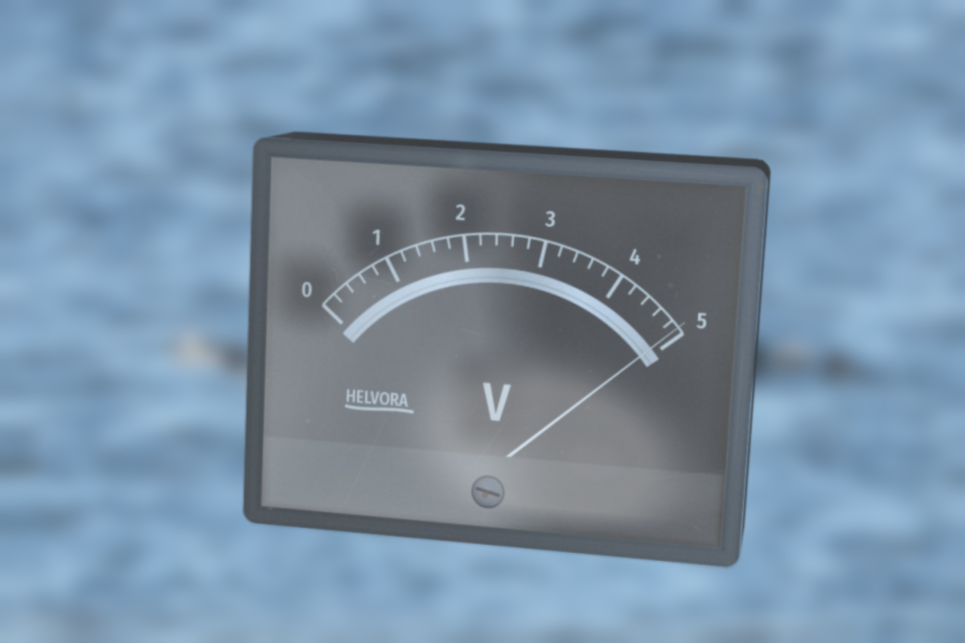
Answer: **4.9** V
